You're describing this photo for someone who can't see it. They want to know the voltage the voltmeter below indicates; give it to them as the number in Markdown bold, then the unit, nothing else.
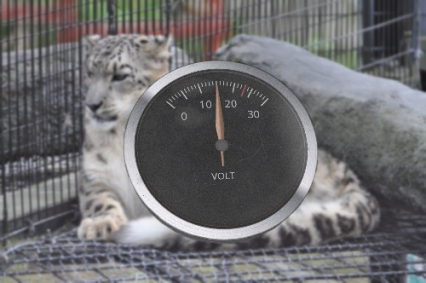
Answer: **15** V
